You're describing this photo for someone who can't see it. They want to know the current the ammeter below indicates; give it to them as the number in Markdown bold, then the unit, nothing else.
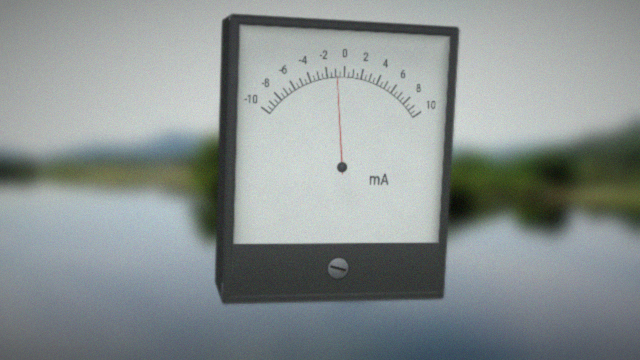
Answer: **-1** mA
